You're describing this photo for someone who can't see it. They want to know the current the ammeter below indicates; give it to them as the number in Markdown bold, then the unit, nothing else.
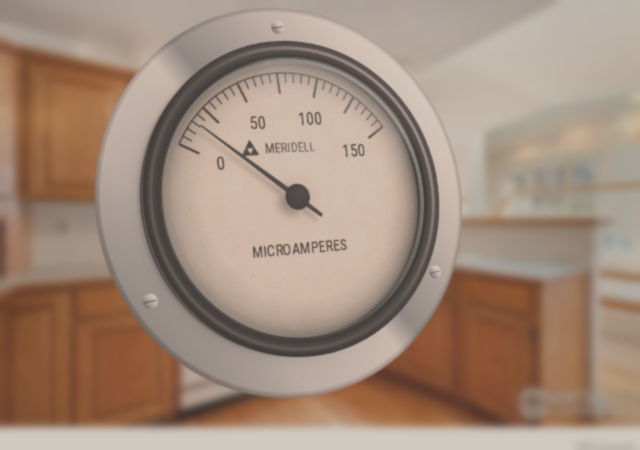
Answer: **15** µA
